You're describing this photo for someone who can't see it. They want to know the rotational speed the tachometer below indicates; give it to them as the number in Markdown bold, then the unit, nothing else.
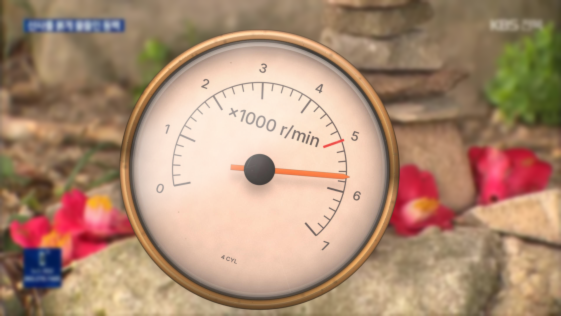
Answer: **5700** rpm
